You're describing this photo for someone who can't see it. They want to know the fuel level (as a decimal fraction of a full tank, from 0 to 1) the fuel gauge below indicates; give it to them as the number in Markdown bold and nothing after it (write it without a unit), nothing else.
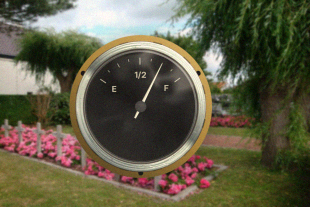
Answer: **0.75**
